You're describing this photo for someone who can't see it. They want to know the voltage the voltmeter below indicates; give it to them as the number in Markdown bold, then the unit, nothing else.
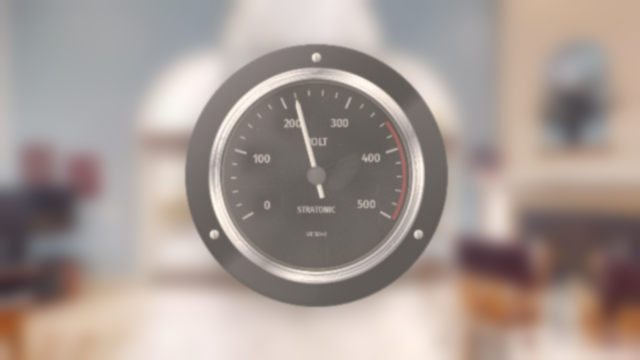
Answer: **220** V
